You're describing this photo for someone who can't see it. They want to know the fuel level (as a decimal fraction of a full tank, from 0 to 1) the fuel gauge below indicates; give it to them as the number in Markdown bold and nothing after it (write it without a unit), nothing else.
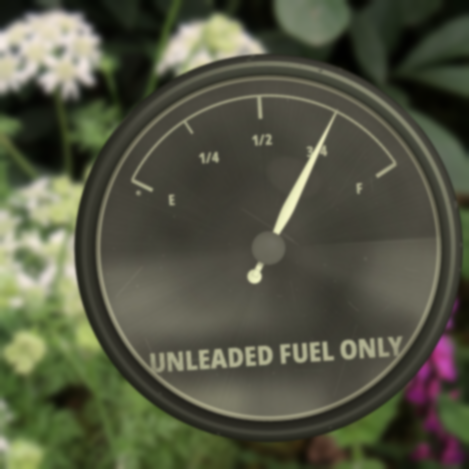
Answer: **0.75**
